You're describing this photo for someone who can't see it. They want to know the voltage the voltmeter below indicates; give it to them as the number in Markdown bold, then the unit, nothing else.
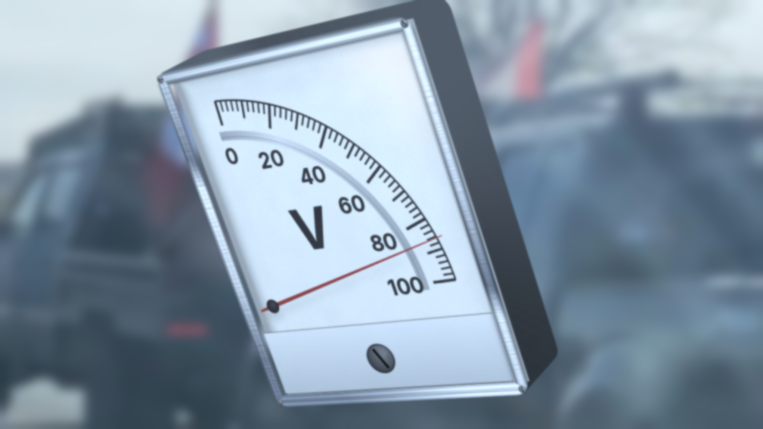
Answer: **86** V
